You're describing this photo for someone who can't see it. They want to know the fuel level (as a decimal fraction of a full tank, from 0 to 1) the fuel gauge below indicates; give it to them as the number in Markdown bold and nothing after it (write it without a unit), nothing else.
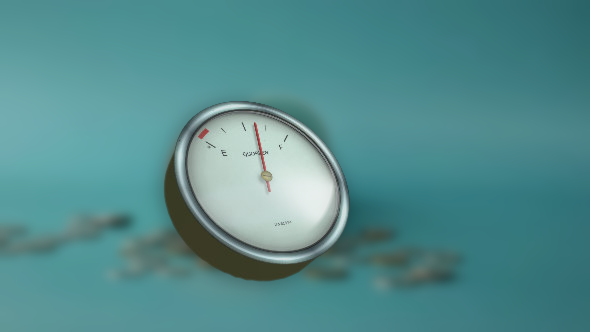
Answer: **0.625**
